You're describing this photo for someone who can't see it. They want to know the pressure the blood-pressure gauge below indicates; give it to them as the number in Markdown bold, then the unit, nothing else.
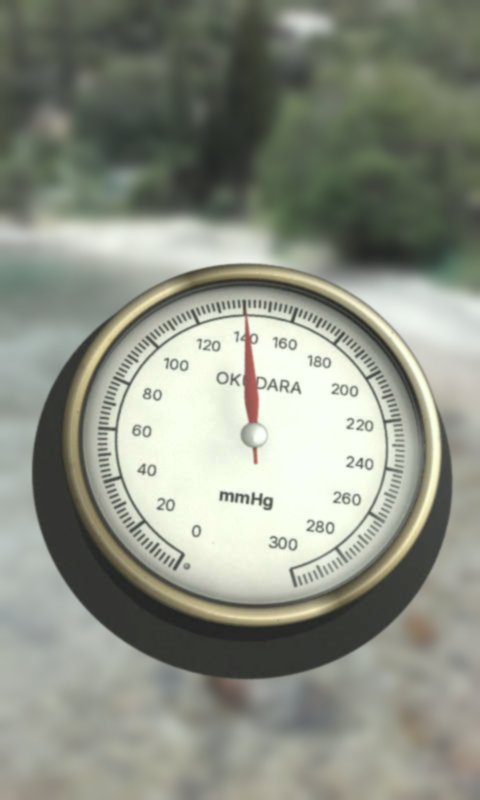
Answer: **140** mmHg
